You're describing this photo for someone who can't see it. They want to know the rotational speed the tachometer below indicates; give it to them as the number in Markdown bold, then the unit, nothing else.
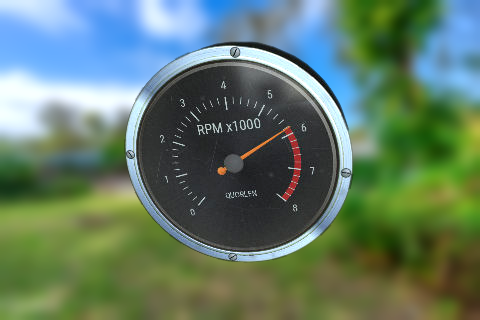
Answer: **5800** rpm
